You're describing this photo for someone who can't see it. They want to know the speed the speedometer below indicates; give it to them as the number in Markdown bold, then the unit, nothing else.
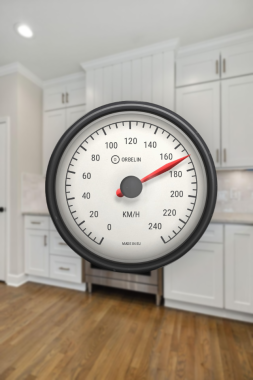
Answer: **170** km/h
